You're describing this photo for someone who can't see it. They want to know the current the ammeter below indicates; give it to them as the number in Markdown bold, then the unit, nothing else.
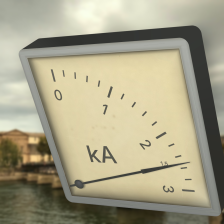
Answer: **2.5** kA
